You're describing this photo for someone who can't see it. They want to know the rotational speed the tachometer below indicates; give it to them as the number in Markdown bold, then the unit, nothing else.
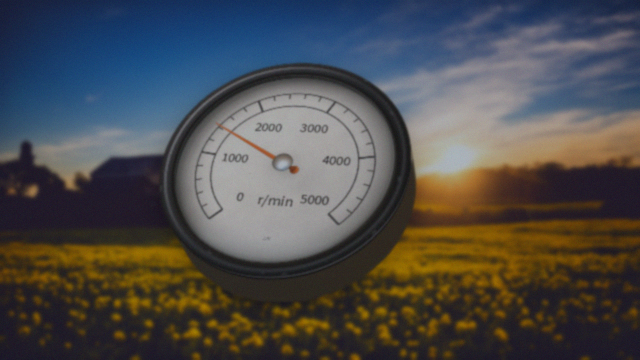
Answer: **1400** rpm
